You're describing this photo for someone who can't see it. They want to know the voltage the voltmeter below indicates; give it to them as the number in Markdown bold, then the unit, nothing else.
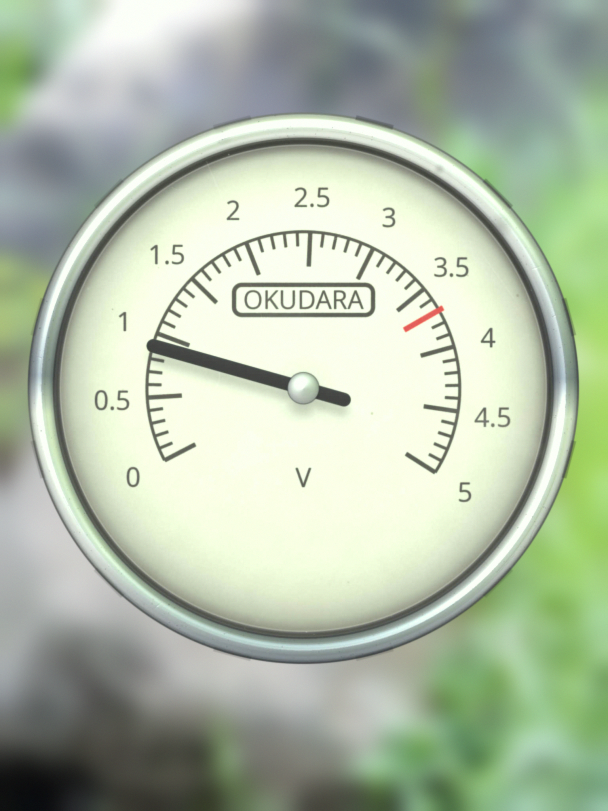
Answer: **0.9** V
